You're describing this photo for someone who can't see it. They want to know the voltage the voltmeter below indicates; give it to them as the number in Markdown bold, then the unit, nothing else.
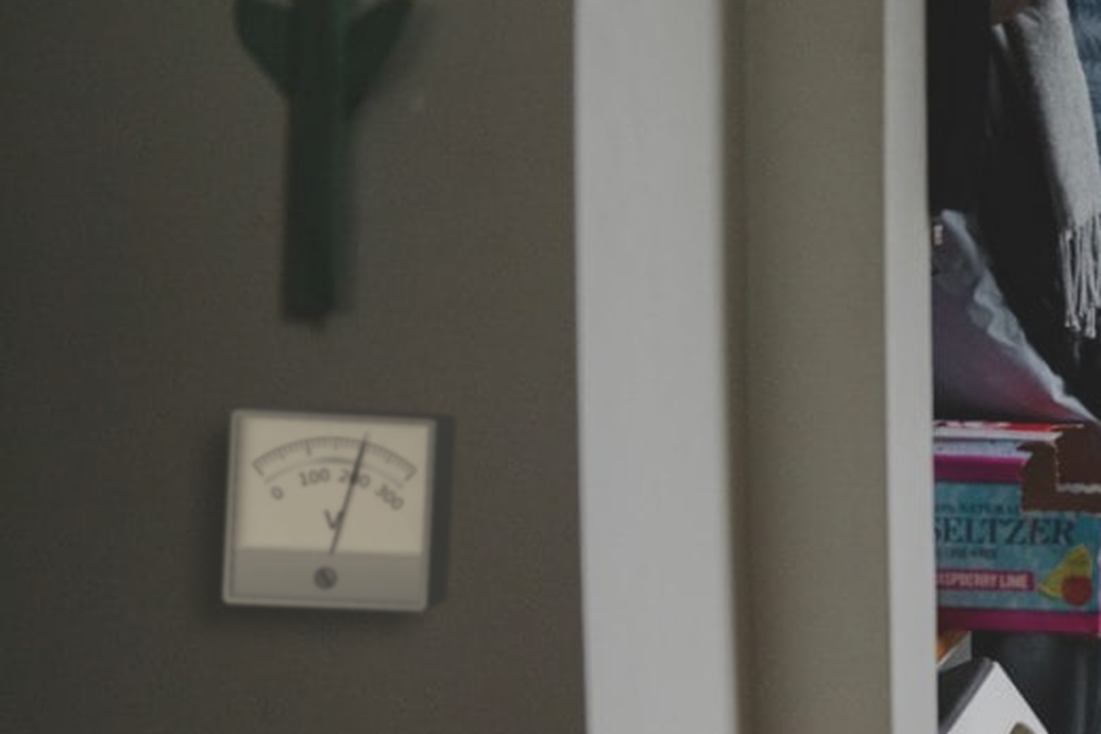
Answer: **200** V
